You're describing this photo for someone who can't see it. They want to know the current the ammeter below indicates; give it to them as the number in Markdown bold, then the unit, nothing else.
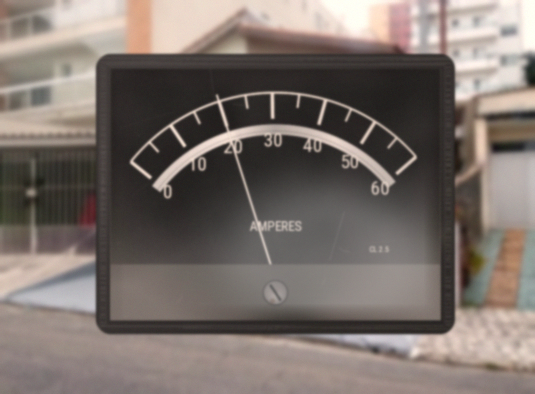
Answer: **20** A
